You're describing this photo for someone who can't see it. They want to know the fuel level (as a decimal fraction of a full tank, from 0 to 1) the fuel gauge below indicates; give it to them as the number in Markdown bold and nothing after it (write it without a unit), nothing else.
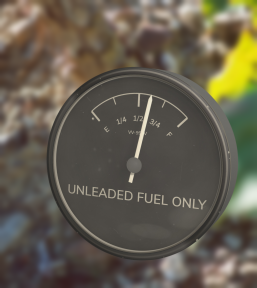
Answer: **0.625**
